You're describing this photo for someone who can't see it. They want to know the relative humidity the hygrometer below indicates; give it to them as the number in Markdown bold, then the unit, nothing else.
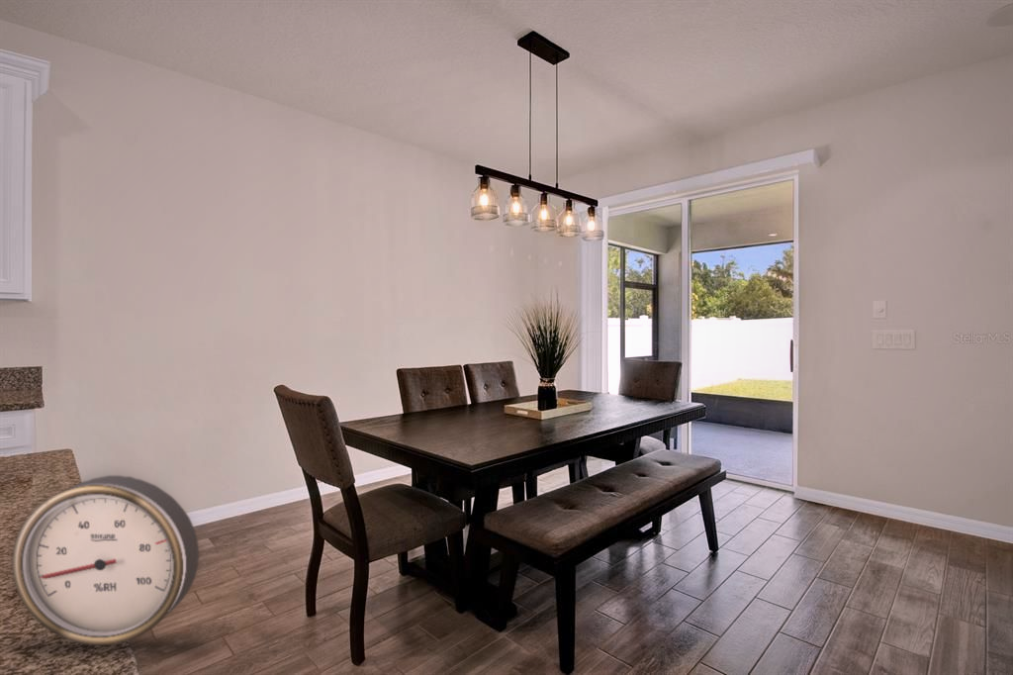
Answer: **8** %
